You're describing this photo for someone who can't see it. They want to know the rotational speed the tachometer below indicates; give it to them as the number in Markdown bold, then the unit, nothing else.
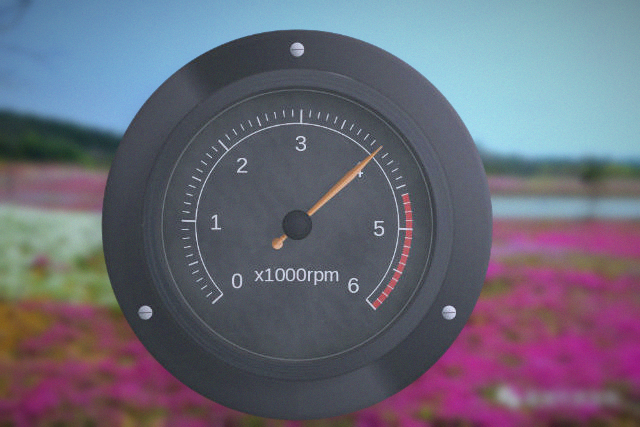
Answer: **4000** rpm
